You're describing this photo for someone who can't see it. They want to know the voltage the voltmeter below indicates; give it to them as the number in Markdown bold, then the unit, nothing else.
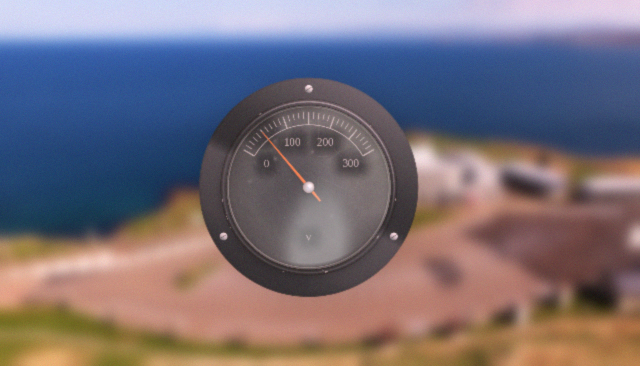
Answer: **50** V
